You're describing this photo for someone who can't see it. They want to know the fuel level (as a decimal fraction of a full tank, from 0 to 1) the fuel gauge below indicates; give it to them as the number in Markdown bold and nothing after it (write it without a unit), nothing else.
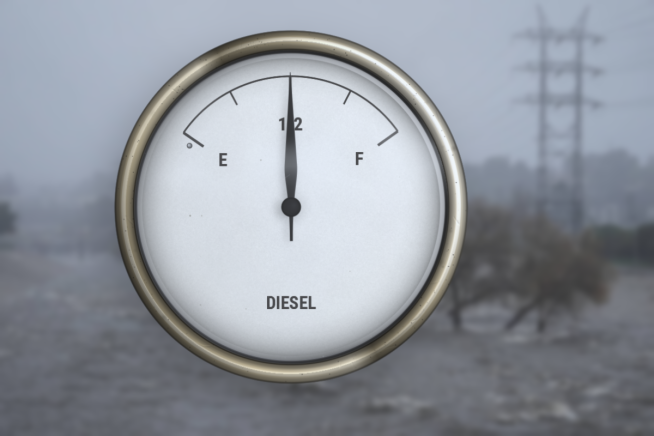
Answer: **0.5**
